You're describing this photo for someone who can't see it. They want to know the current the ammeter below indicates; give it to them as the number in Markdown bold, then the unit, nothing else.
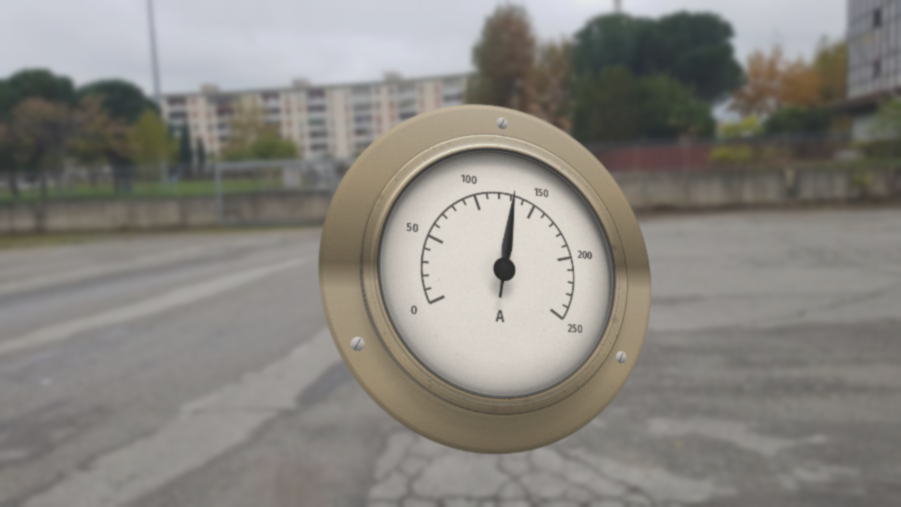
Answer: **130** A
